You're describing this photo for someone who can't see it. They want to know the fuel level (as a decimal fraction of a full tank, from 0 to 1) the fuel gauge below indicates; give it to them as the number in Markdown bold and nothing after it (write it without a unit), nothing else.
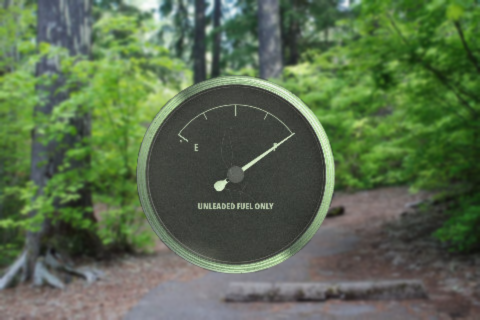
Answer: **1**
